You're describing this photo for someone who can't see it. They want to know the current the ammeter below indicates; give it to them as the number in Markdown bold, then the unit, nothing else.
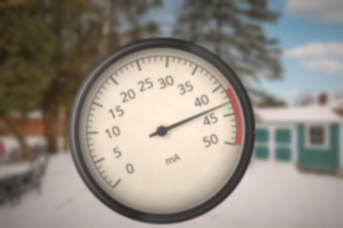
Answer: **43** mA
